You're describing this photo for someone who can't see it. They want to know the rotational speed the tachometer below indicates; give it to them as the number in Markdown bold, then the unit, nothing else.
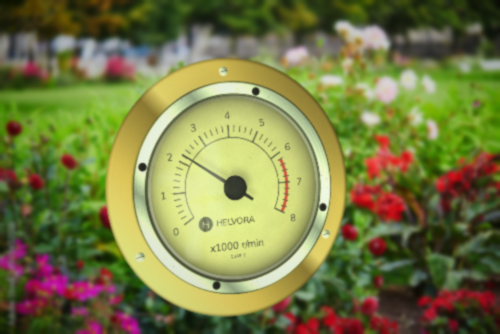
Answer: **2200** rpm
